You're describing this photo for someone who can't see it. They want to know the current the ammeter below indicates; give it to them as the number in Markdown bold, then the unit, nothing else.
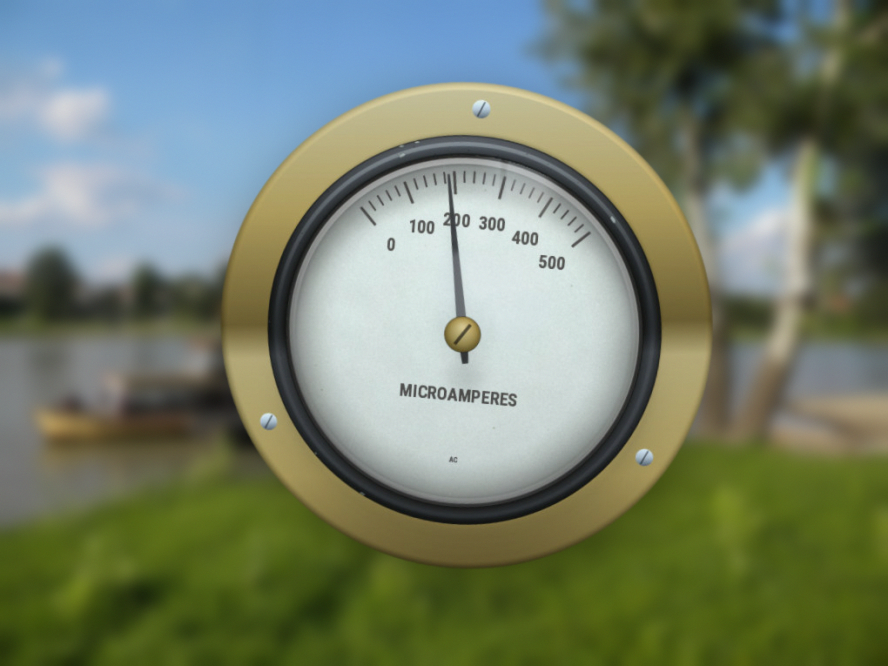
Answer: **190** µA
